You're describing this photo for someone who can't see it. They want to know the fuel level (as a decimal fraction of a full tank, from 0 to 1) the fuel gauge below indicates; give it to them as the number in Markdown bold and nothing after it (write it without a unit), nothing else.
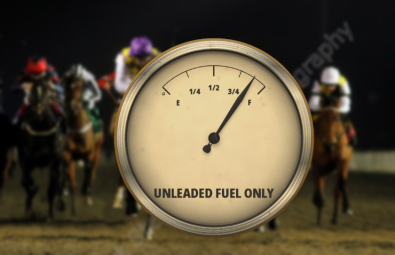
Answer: **0.875**
